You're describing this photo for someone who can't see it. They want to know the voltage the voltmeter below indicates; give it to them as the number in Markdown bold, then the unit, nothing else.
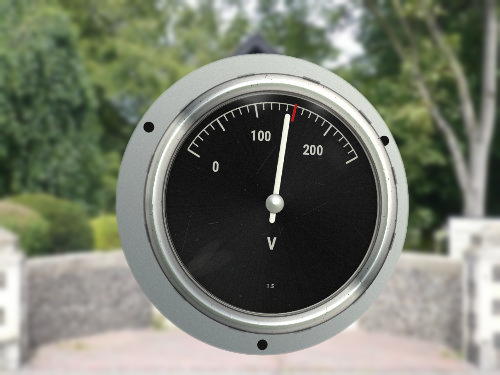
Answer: **140** V
